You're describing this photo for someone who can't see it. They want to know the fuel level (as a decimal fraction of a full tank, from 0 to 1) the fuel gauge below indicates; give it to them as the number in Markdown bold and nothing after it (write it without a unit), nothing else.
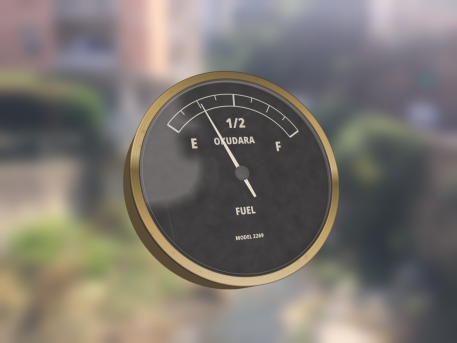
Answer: **0.25**
